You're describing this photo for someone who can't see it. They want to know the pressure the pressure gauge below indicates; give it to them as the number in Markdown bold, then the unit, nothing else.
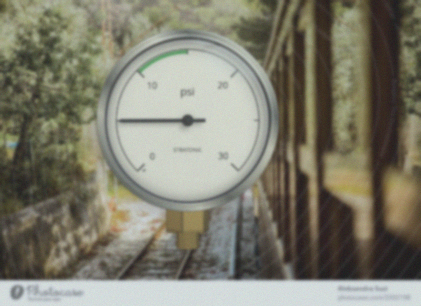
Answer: **5** psi
